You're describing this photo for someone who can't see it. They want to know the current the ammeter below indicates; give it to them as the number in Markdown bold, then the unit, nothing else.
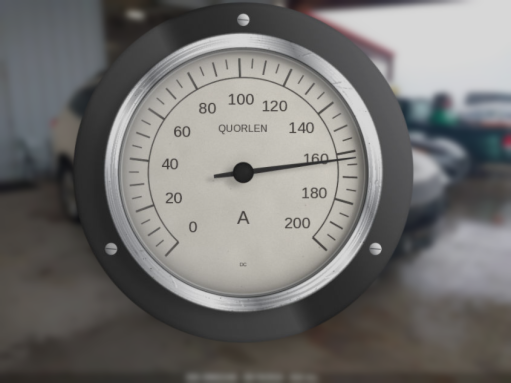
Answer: **162.5** A
